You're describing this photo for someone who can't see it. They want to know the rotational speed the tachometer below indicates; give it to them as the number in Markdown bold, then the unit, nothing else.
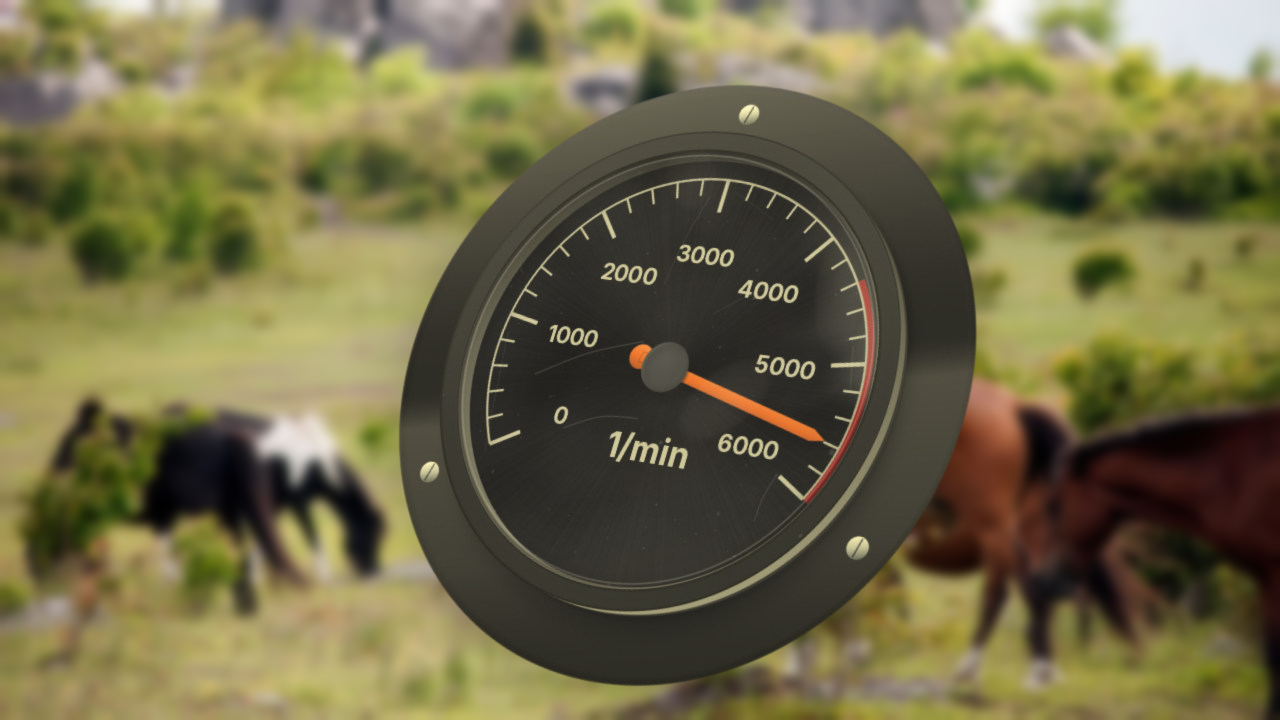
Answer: **5600** rpm
